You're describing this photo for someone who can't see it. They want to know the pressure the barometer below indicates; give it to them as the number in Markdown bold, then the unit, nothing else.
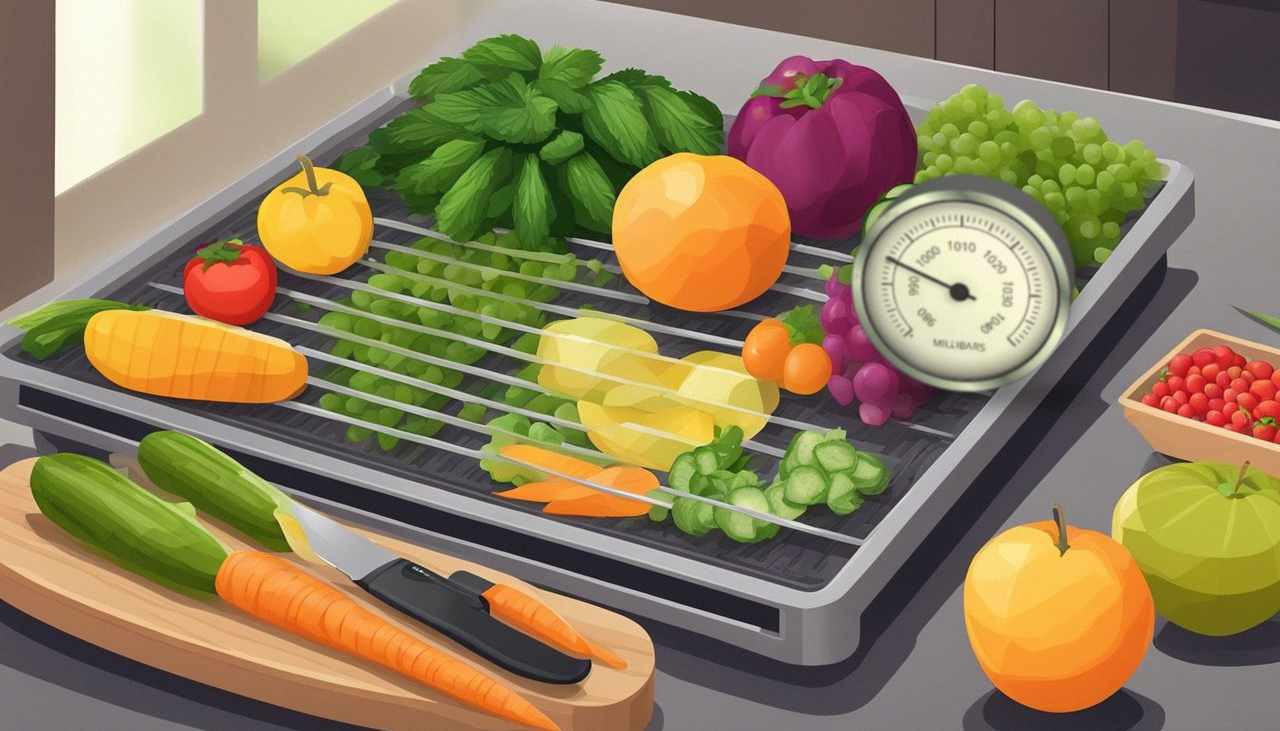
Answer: **995** mbar
